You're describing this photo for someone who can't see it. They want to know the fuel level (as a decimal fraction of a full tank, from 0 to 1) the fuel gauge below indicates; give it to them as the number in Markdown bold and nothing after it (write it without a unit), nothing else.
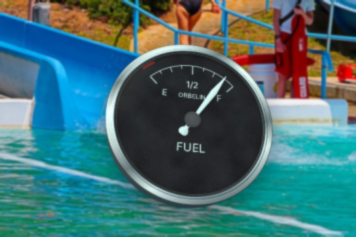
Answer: **0.875**
